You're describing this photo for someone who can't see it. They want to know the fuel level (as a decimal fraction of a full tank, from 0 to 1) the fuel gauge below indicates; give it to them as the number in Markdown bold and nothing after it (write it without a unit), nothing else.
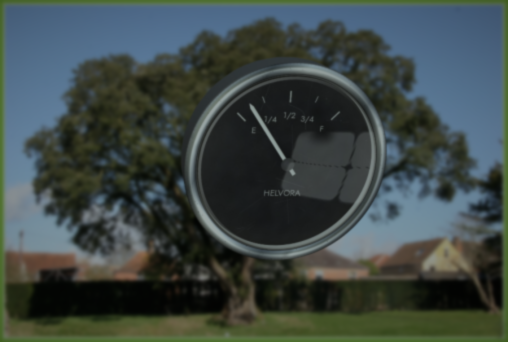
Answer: **0.125**
